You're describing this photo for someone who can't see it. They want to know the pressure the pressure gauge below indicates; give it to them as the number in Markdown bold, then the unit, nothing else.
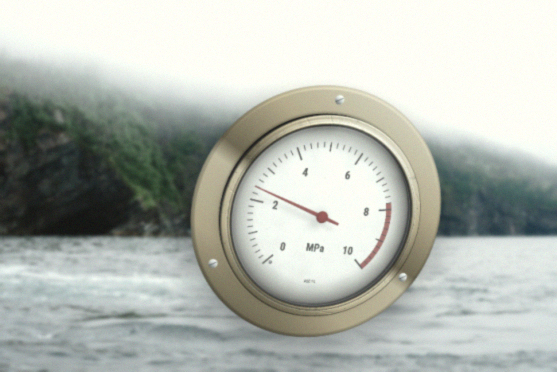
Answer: **2.4** MPa
